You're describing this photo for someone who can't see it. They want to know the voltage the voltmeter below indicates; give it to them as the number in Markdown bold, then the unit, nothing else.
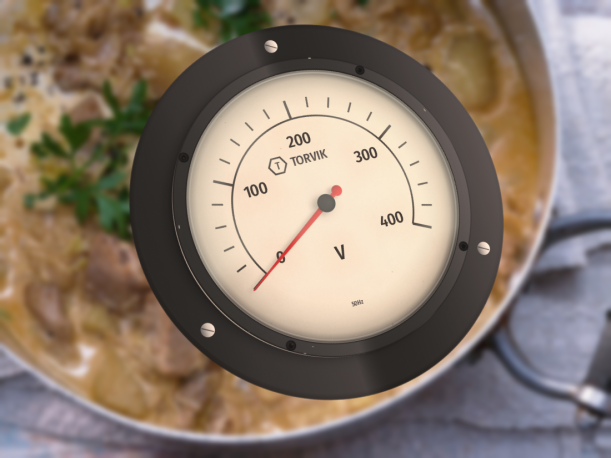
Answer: **0** V
